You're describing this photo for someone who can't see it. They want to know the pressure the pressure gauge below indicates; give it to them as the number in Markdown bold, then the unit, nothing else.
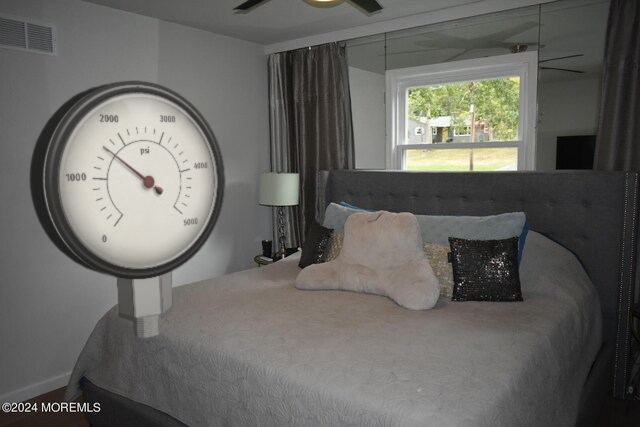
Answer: **1600** psi
